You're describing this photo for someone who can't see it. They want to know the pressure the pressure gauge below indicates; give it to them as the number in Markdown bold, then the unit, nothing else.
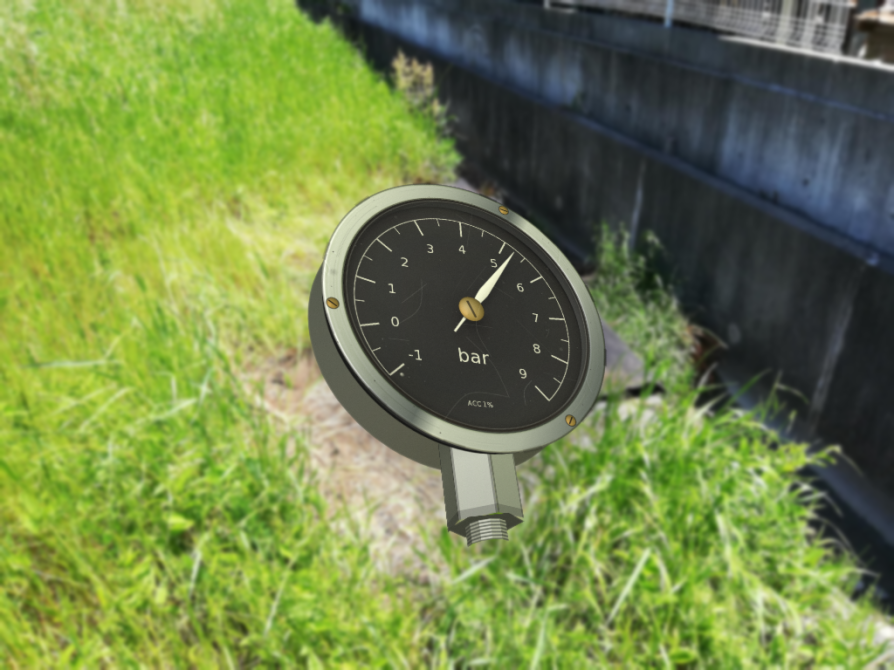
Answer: **5.25** bar
